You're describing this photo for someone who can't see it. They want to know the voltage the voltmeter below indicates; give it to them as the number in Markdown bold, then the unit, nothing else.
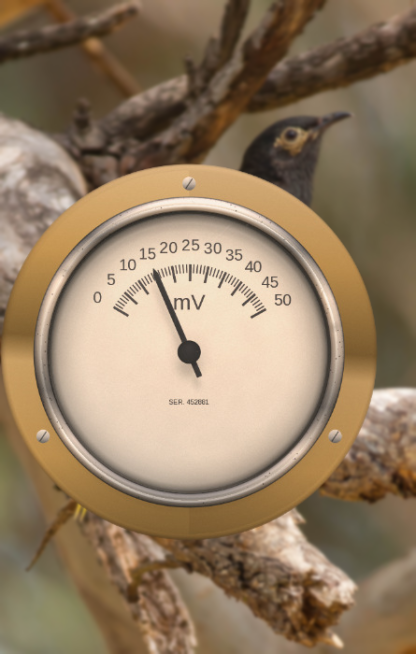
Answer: **15** mV
